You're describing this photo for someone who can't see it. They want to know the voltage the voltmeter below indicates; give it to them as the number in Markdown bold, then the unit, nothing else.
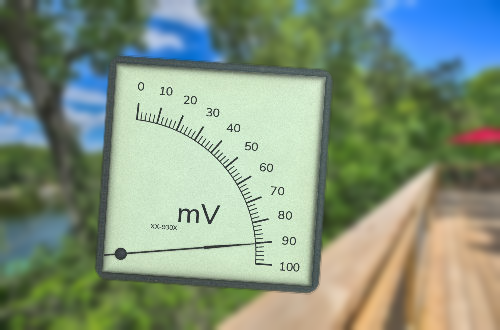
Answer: **90** mV
